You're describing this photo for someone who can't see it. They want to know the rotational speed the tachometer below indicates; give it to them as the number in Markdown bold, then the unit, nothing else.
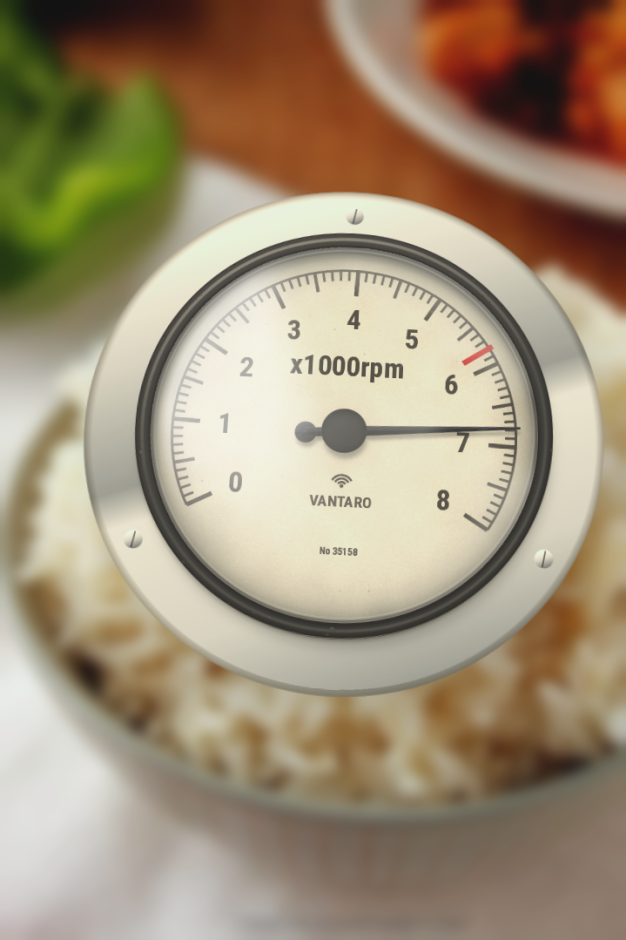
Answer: **6800** rpm
